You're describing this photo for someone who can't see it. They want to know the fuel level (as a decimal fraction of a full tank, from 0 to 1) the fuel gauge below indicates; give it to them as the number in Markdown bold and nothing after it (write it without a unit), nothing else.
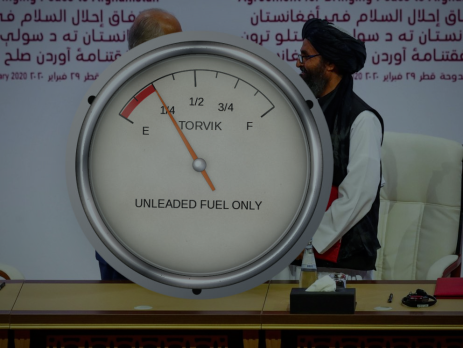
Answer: **0.25**
